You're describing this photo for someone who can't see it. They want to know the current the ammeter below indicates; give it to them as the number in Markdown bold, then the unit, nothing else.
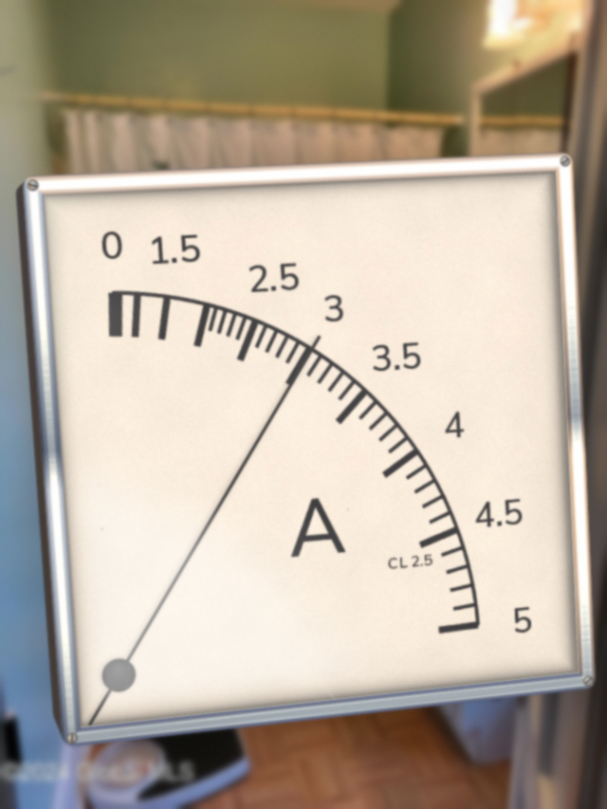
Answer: **3** A
